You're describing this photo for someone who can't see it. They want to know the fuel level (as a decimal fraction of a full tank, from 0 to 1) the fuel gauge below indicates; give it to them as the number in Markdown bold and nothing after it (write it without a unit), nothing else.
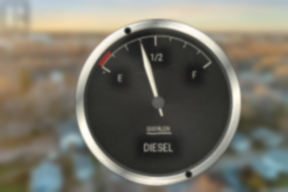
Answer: **0.375**
